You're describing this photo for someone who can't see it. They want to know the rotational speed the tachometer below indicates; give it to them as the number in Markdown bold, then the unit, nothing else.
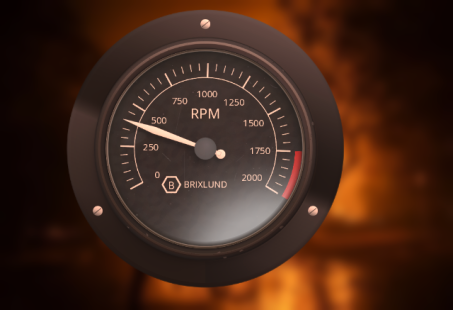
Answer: **400** rpm
